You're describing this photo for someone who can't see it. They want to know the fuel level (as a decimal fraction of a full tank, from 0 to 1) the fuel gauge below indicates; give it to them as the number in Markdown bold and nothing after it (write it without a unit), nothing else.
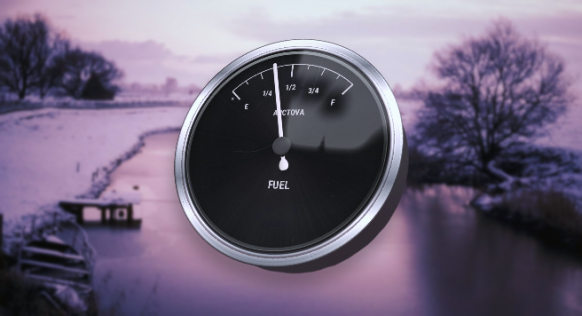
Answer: **0.375**
